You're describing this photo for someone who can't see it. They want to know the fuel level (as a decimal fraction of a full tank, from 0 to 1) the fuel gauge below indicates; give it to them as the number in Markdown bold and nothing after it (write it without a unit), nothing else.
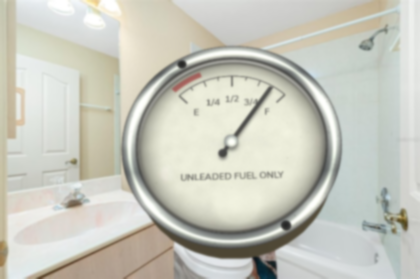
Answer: **0.875**
